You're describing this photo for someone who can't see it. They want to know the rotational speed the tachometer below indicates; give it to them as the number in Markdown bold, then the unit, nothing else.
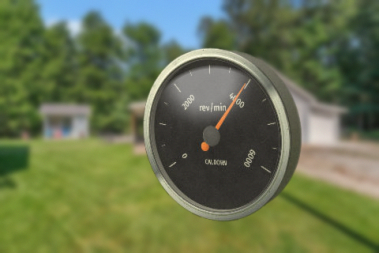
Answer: **4000** rpm
